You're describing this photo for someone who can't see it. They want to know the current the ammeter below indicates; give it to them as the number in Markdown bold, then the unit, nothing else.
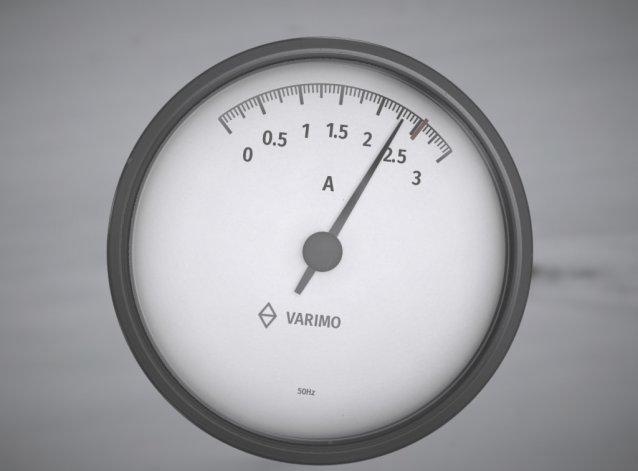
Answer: **2.3** A
